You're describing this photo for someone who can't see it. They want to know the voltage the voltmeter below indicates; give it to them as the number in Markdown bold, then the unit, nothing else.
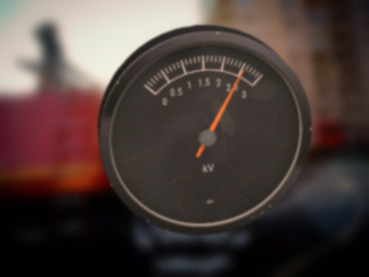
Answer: **2.5** kV
